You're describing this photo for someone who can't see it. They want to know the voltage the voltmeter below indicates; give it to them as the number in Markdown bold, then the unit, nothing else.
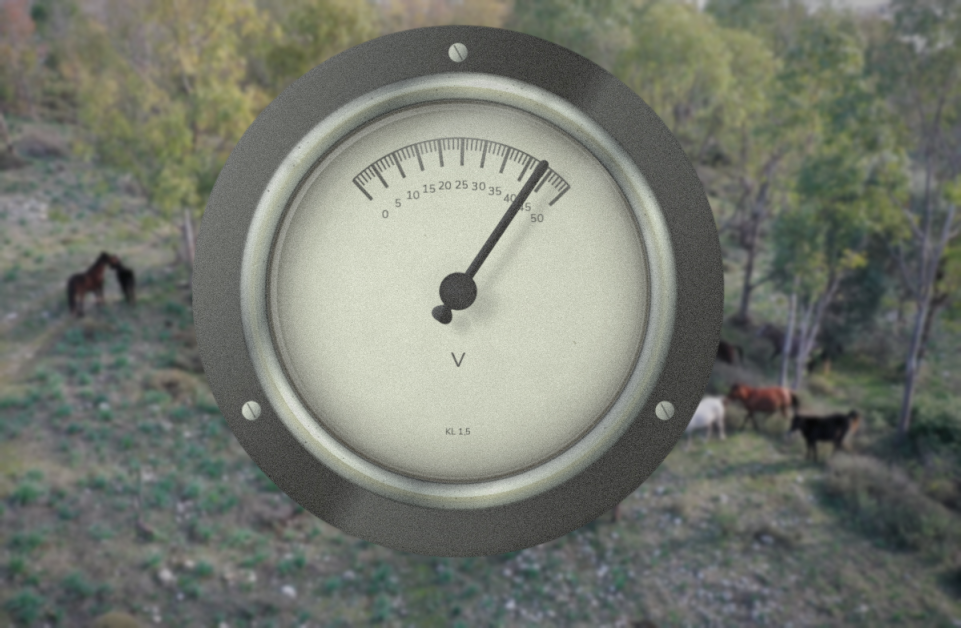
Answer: **43** V
